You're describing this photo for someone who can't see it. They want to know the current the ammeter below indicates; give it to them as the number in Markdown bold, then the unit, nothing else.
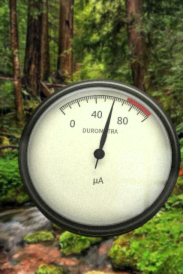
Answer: **60** µA
